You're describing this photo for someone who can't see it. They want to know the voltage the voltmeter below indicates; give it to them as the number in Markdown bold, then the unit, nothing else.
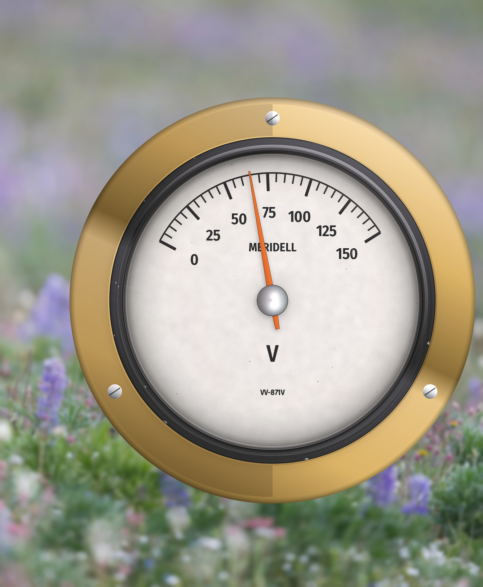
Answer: **65** V
